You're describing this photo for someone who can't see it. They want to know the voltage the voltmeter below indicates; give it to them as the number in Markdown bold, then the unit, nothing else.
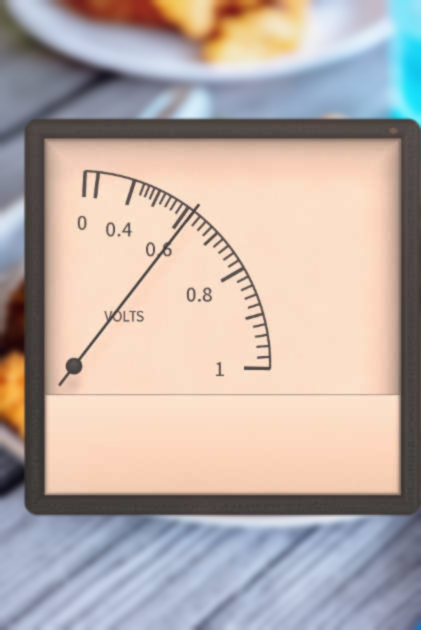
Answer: **0.62** V
